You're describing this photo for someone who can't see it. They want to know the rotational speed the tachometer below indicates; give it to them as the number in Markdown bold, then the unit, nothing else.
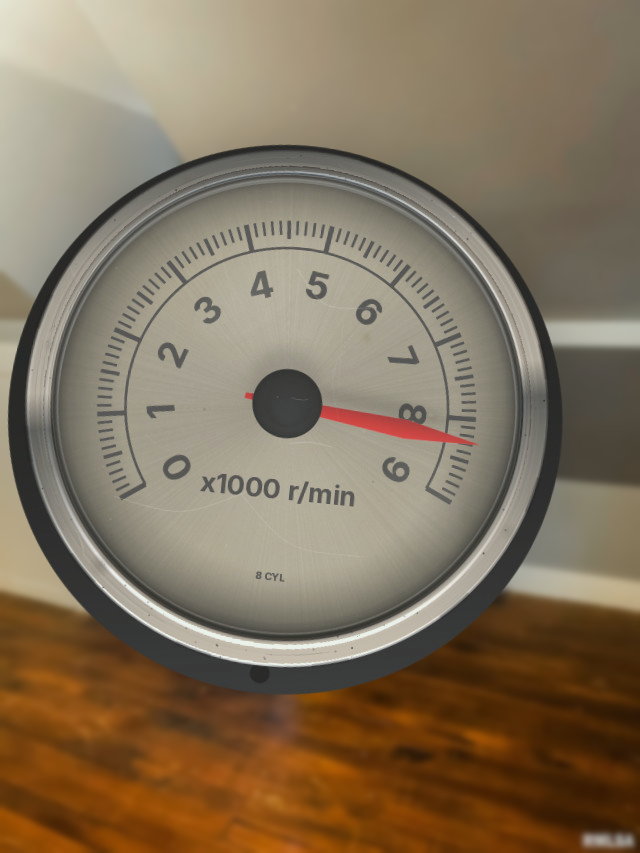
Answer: **8300** rpm
